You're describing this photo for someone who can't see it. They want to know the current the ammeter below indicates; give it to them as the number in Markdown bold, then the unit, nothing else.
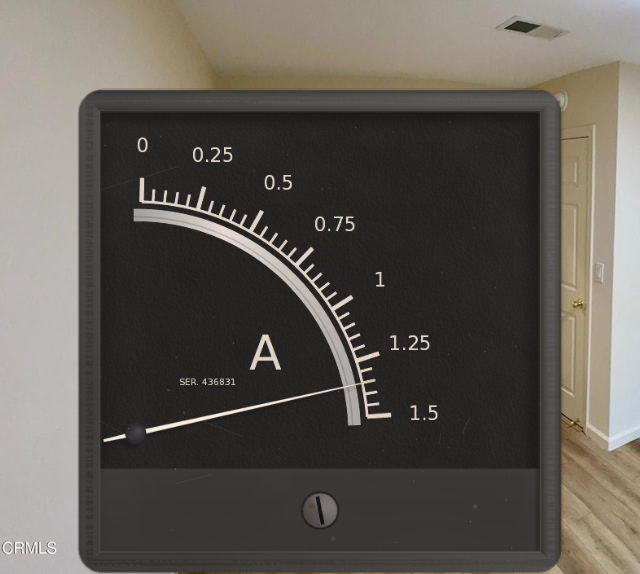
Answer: **1.35** A
